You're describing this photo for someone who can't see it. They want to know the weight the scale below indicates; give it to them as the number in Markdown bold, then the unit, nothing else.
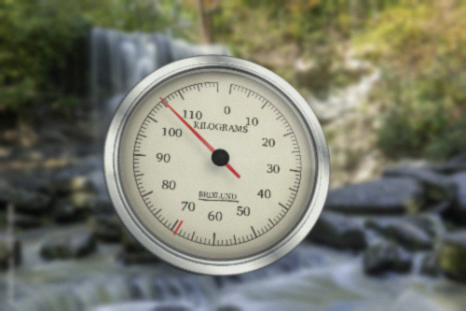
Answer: **105** kg
